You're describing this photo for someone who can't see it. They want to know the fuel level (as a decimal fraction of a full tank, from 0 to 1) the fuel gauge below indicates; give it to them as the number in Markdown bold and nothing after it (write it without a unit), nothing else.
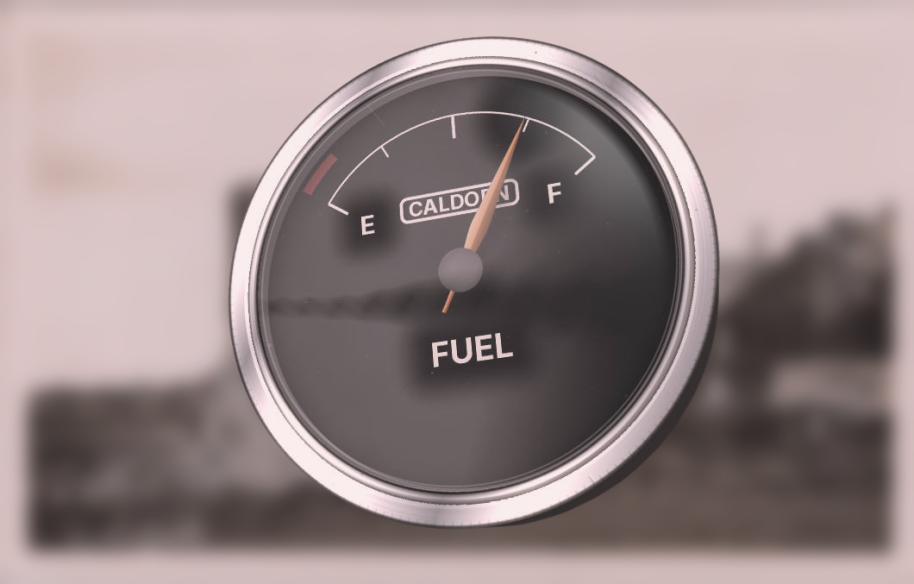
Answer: **0.75**
